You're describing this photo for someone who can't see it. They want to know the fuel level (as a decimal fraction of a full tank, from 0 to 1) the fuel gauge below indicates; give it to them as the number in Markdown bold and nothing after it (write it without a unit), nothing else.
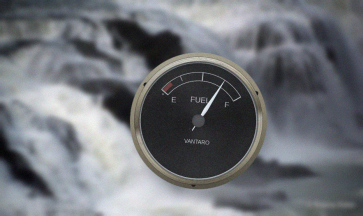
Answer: **0.75**
